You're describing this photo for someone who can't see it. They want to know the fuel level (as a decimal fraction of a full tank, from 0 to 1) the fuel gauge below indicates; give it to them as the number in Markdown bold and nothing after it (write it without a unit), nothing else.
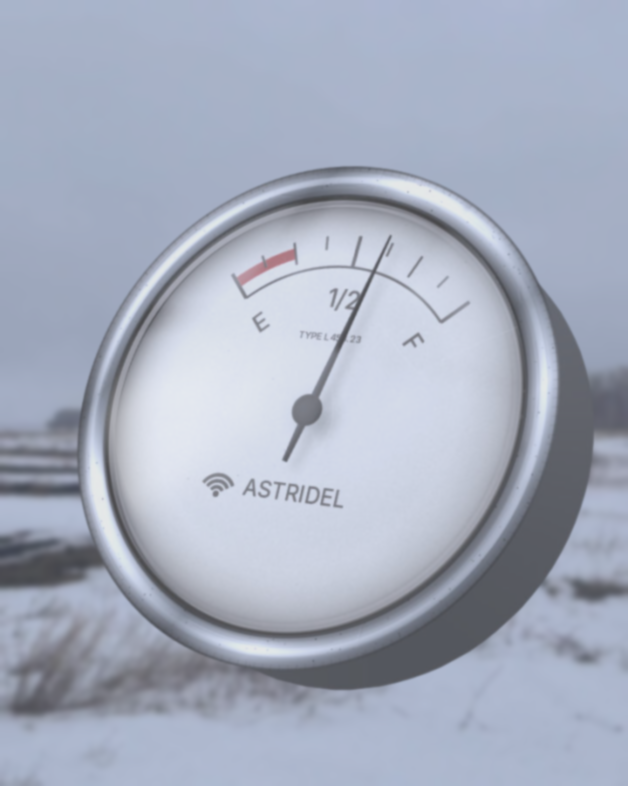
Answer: **0.625**
